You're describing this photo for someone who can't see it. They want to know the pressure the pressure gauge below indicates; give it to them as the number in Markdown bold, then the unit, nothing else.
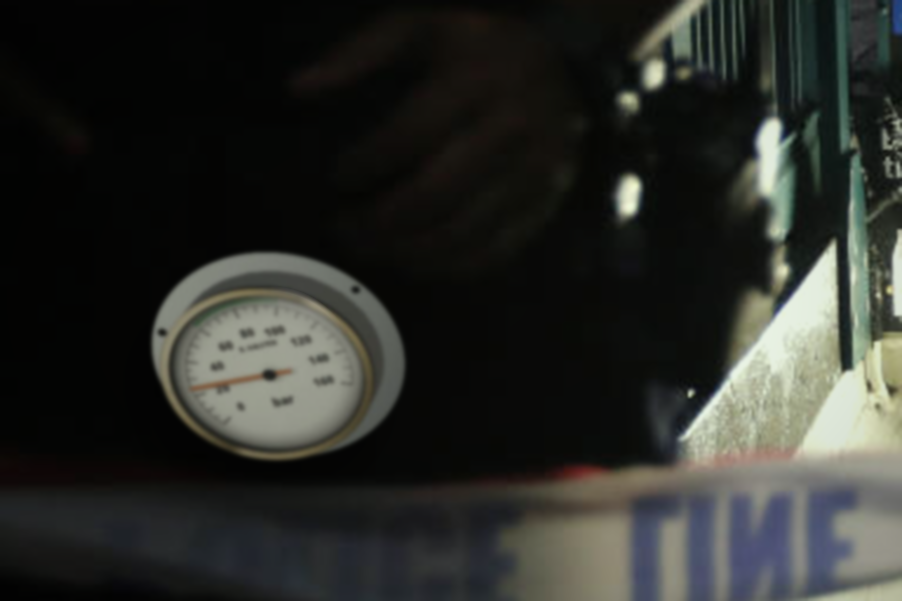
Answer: **25** bar
